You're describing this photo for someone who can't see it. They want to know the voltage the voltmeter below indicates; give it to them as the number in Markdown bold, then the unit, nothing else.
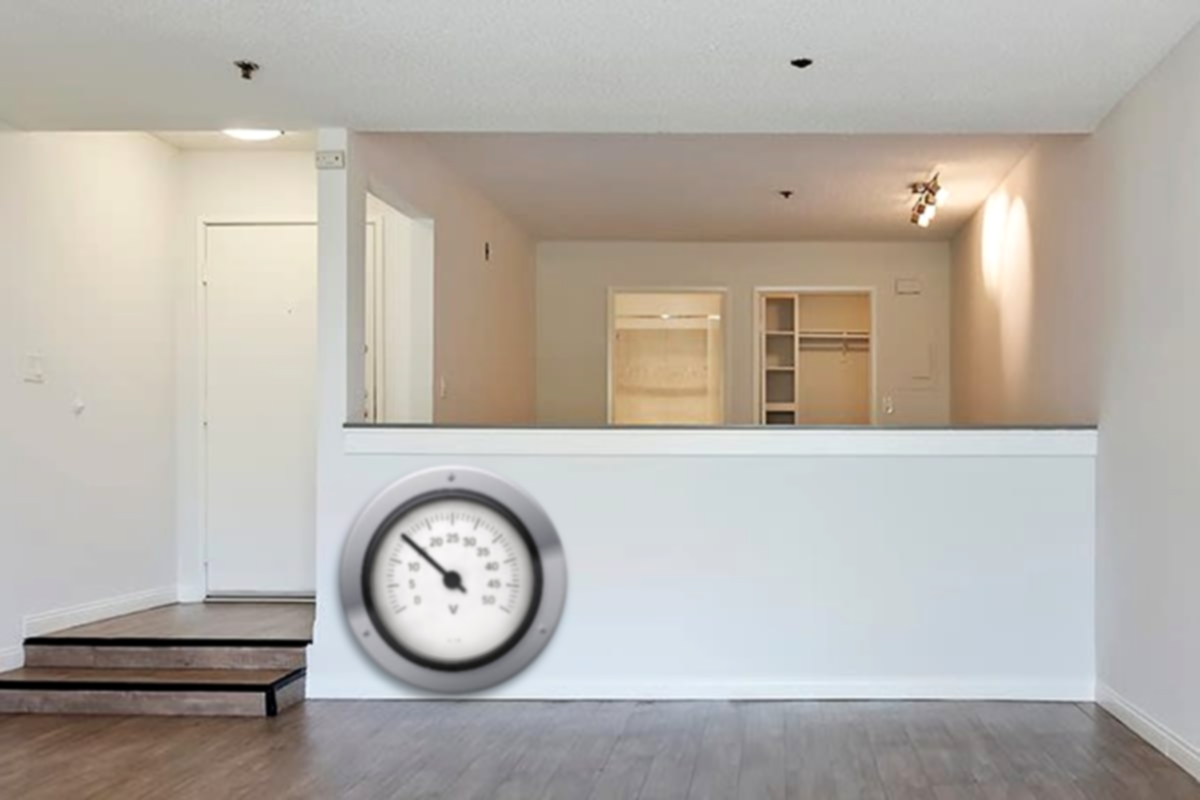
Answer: **15** V
